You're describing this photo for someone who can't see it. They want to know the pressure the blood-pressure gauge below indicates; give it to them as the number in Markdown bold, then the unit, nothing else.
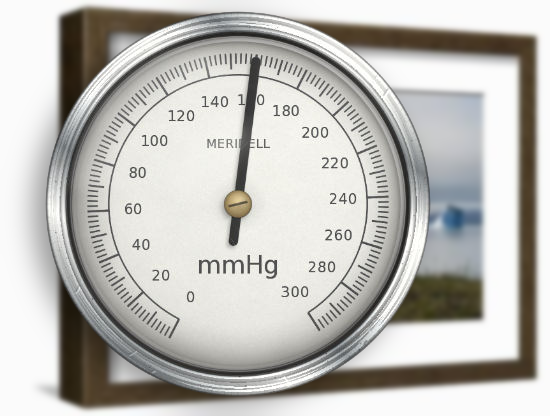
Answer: **160** mmHg
